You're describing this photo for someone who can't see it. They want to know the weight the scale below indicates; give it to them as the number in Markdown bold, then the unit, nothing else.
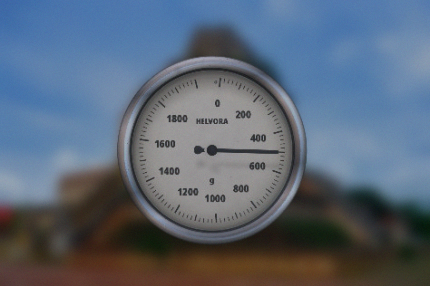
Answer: **500** g
